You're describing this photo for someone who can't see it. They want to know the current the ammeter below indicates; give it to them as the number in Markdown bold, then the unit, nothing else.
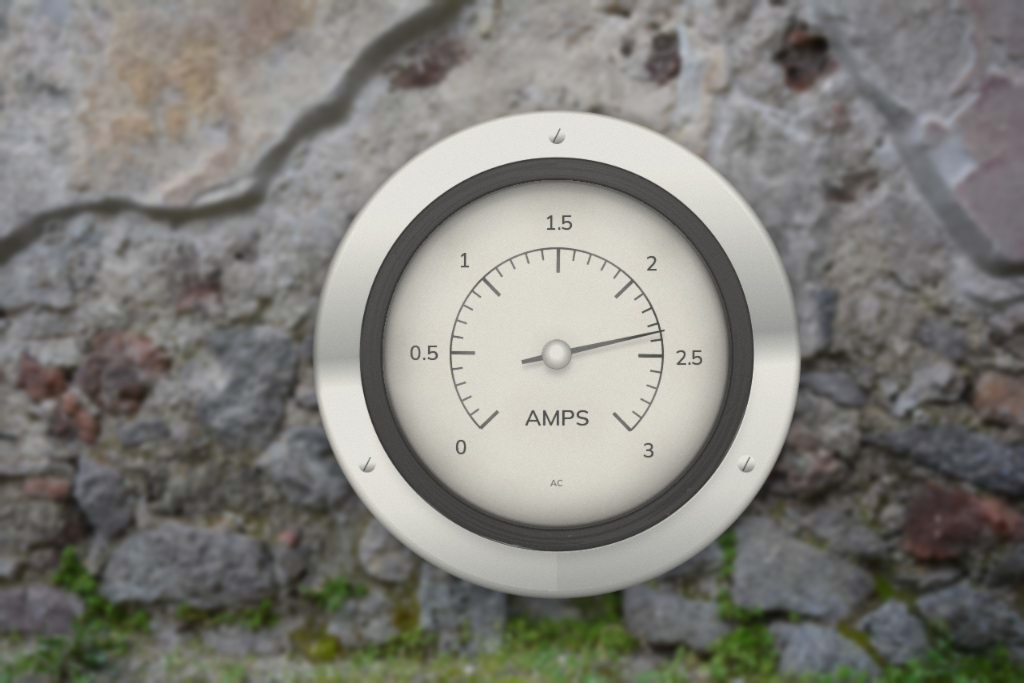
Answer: **2.35** A
